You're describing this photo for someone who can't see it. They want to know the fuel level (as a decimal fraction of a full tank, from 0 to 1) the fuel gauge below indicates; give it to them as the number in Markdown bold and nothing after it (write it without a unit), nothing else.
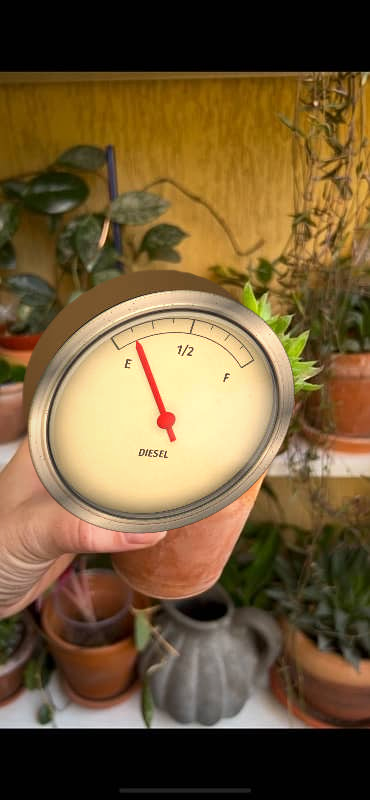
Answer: **0.125**
